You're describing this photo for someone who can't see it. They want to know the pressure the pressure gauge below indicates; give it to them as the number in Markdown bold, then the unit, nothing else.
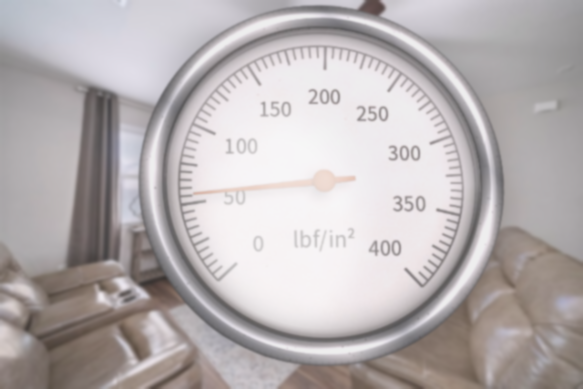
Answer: **55** psi
